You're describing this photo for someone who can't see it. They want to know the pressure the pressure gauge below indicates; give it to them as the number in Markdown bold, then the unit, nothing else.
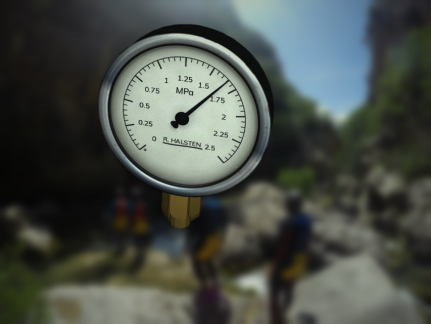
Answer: **1.65** MPa
